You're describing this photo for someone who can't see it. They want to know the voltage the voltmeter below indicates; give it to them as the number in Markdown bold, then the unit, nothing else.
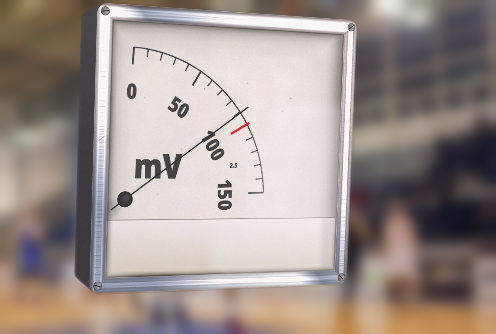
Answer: **90** mV
